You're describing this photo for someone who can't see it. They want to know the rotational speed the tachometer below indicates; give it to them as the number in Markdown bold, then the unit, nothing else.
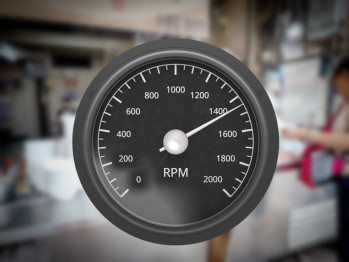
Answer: **1450** rpm
